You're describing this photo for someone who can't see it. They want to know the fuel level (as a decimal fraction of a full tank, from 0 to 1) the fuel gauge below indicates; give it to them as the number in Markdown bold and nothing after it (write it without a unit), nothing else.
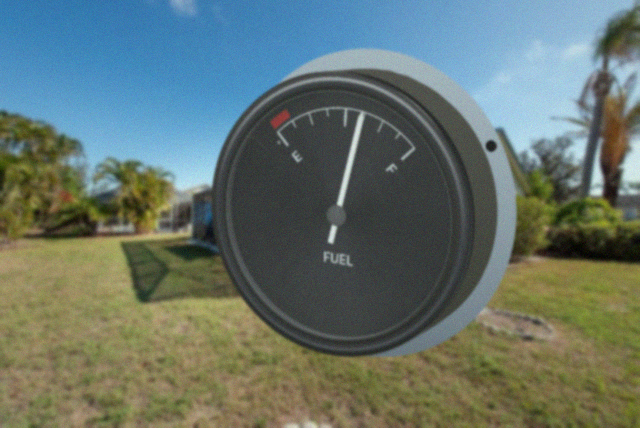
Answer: **0.625**
